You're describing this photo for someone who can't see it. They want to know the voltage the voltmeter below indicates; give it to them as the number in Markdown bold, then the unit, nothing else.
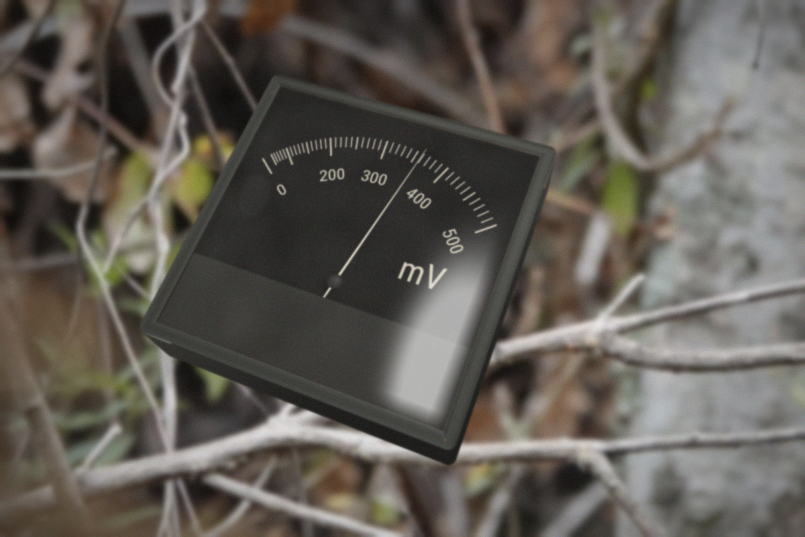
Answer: **360** mV
